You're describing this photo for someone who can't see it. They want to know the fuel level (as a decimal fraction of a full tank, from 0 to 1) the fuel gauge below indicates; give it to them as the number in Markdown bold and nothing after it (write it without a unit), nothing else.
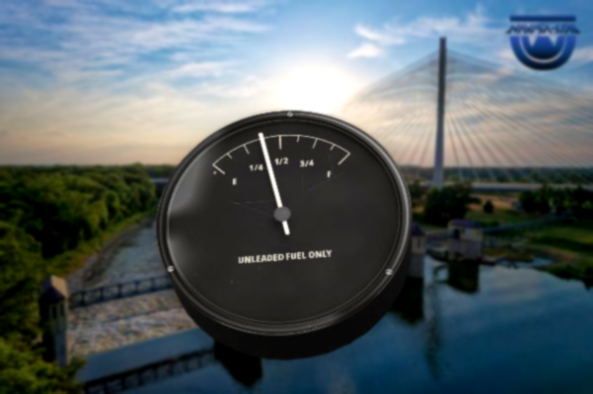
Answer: **0.375**
